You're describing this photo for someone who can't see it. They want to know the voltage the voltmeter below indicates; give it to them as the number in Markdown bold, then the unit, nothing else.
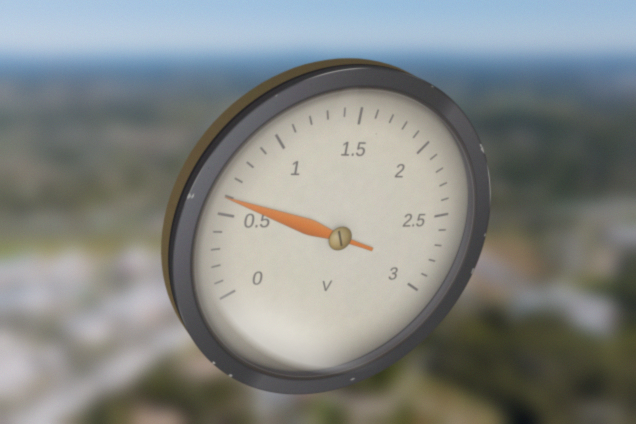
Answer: **0.6** V
